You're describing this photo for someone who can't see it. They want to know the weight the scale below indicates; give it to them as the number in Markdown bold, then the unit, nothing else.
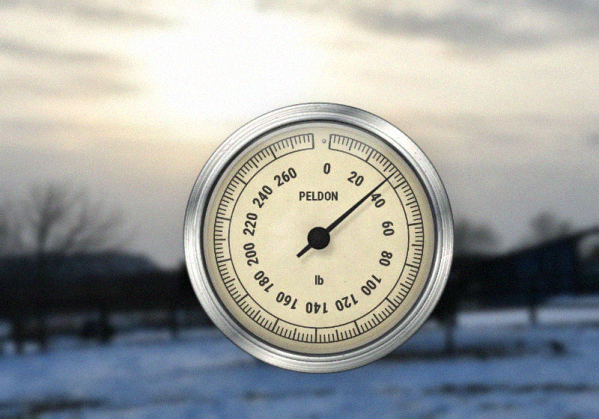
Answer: **34** lb
